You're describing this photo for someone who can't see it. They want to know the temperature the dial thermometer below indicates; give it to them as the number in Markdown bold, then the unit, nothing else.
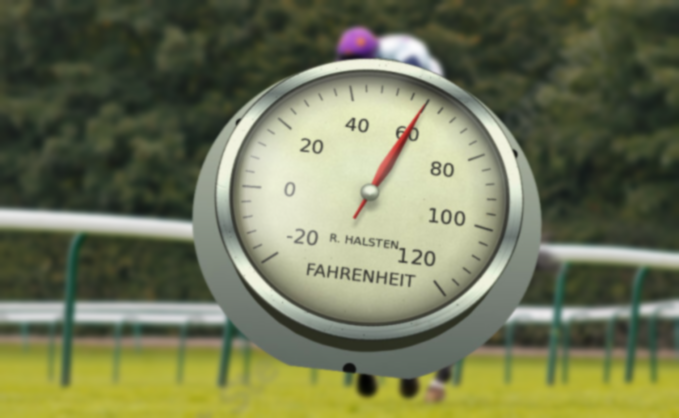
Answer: **60** °F
